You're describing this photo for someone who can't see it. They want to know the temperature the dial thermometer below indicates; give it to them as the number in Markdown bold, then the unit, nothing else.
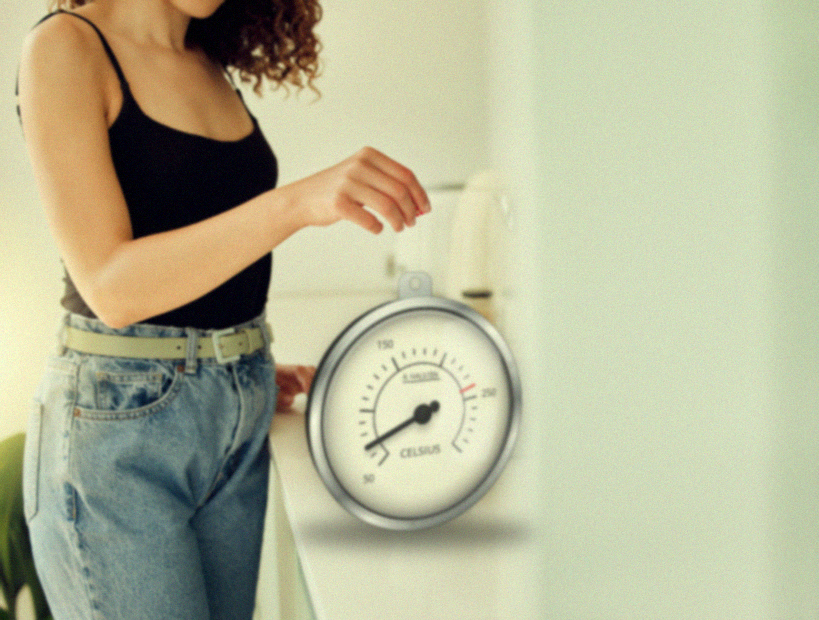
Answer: **70** °C
